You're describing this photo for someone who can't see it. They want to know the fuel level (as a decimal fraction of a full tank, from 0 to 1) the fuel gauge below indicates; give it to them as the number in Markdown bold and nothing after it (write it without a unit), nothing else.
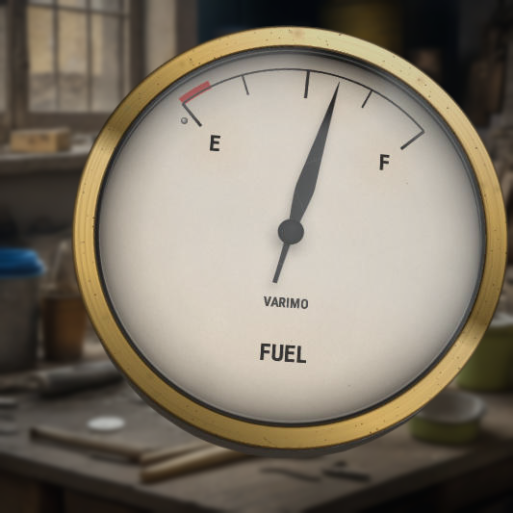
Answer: **0.625**
